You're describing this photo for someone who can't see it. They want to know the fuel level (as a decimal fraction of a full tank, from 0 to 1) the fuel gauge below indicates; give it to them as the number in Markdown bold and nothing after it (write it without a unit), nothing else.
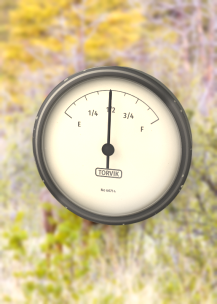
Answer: **0.5**
